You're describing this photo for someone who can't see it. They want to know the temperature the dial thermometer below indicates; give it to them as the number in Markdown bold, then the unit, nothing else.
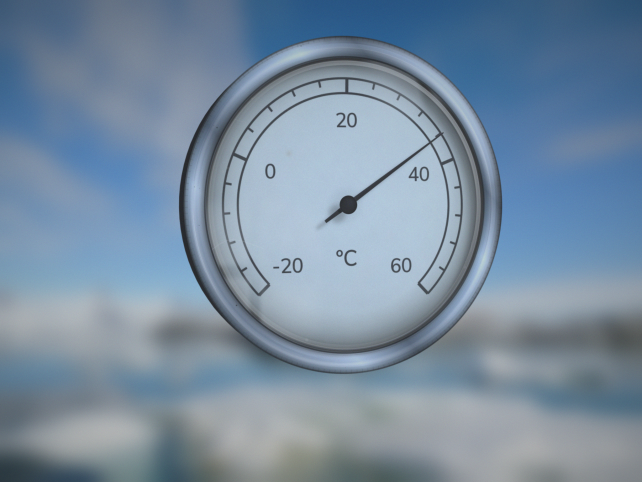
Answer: **36** °C
